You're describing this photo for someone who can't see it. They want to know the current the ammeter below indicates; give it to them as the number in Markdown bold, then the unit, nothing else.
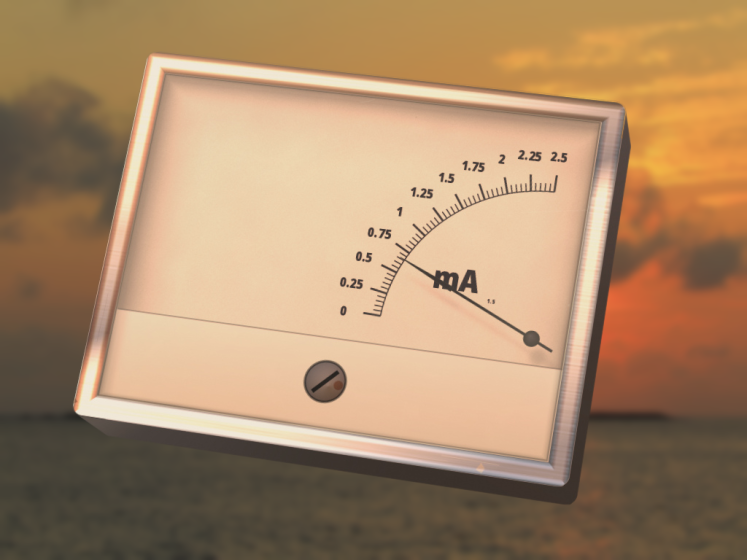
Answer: **0.65** mA
